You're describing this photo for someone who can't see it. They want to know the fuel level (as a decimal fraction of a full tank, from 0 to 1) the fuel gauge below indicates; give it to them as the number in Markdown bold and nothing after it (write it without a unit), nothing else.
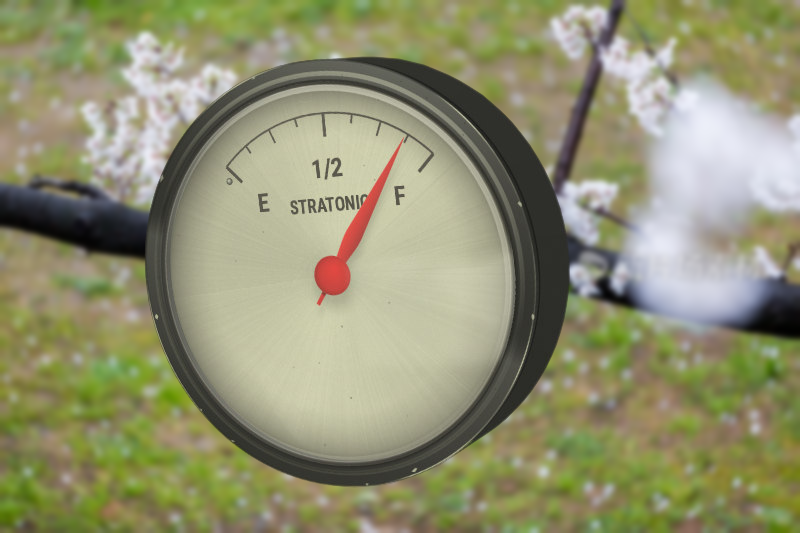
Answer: **0.875**
